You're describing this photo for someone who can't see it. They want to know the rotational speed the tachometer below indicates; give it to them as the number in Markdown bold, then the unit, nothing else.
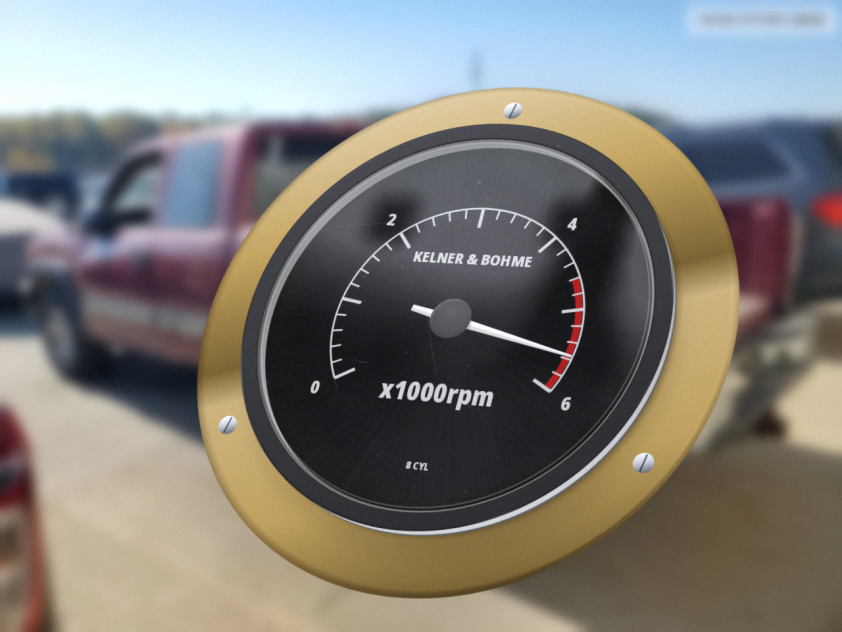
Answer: **5600** rpm
